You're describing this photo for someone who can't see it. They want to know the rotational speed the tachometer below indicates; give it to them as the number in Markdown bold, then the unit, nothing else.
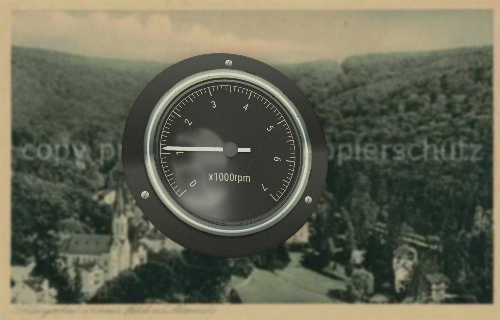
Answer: **1100** rpm
